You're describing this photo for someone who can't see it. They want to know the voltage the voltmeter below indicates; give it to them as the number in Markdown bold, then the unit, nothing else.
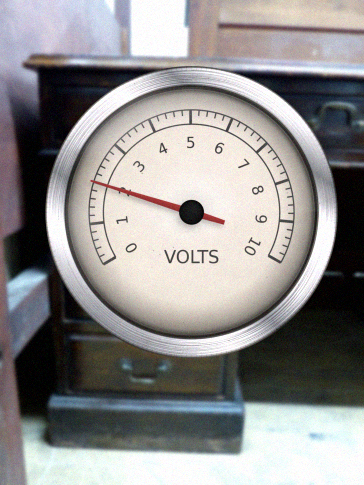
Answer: **2** V
